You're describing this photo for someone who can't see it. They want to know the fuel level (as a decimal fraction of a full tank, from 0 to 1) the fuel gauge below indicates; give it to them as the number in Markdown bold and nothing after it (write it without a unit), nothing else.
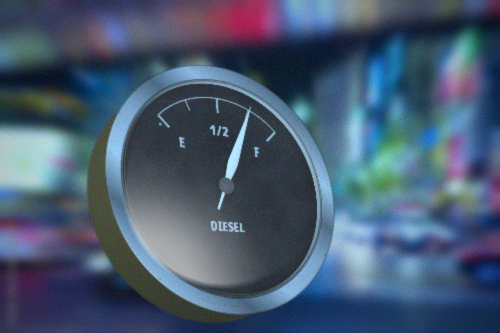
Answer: **0.75**
